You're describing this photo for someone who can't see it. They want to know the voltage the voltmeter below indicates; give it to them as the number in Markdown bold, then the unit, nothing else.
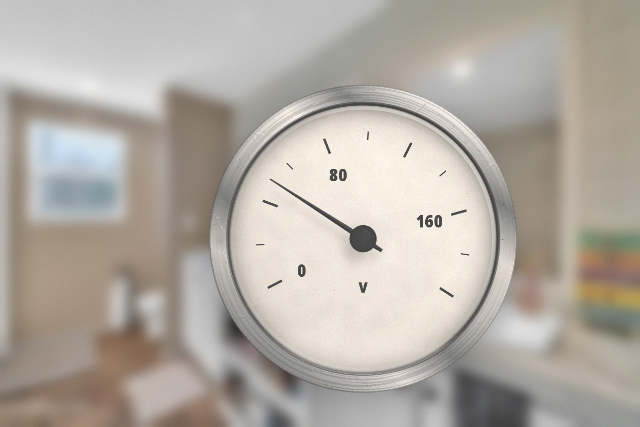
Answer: **50** V
